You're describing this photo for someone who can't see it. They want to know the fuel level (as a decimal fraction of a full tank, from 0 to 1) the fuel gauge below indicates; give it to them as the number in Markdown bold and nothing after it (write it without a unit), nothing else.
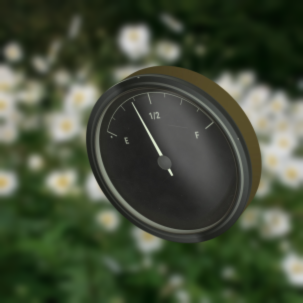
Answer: **0.375**
